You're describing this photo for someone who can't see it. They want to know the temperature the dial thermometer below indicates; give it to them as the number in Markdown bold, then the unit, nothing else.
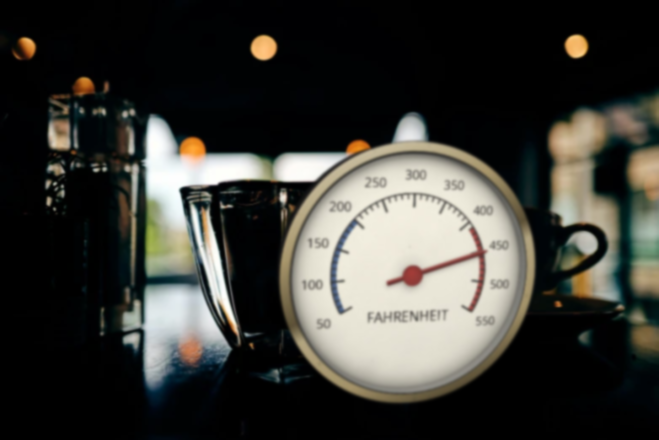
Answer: **450** °F
